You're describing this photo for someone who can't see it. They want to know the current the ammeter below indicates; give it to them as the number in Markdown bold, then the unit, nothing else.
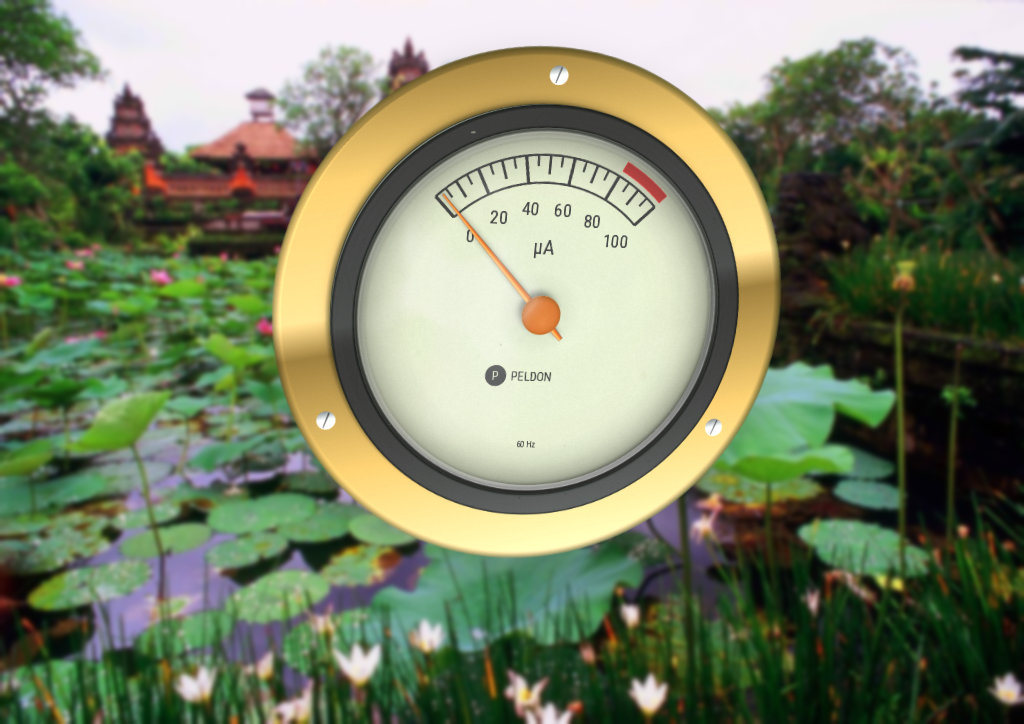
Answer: **2.5** µA
